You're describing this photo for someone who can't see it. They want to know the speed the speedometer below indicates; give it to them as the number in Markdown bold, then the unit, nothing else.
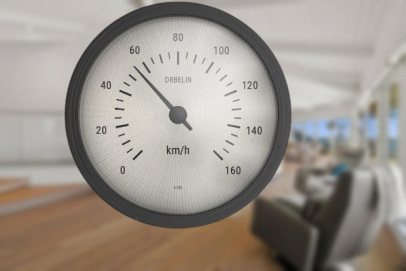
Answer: **55** km/h
